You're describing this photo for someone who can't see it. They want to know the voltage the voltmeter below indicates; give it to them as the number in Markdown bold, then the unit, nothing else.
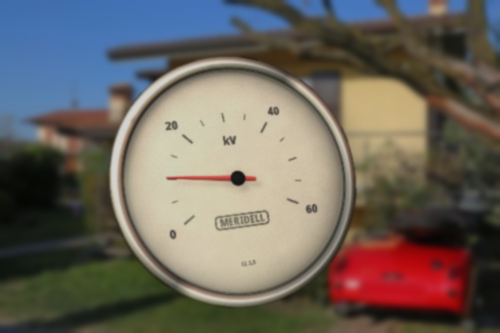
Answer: **10** kV
